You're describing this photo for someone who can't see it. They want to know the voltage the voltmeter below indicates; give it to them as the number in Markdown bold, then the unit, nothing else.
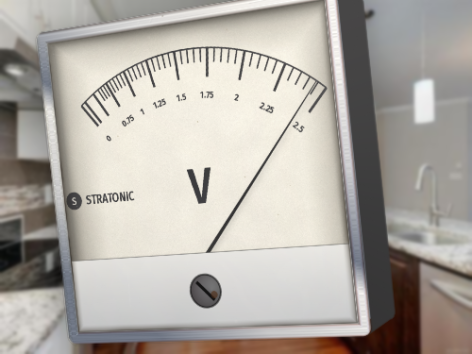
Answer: **2.45** V
